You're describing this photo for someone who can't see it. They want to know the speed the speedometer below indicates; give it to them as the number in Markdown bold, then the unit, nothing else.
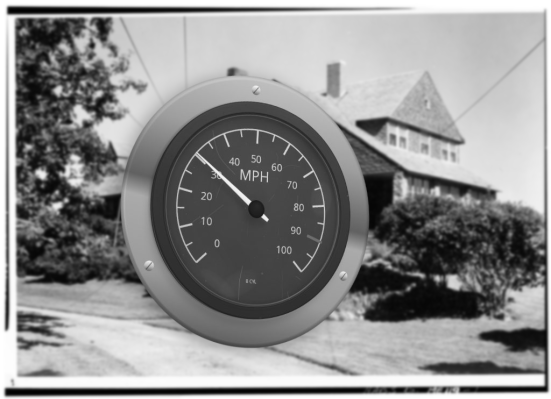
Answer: **30** mph
